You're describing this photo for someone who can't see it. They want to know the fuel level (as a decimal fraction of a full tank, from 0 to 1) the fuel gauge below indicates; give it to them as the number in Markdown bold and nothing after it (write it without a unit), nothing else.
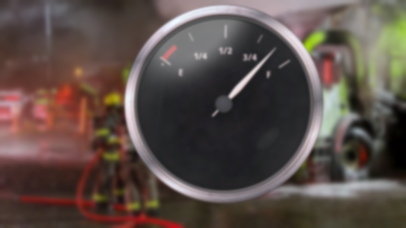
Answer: **0.875**
